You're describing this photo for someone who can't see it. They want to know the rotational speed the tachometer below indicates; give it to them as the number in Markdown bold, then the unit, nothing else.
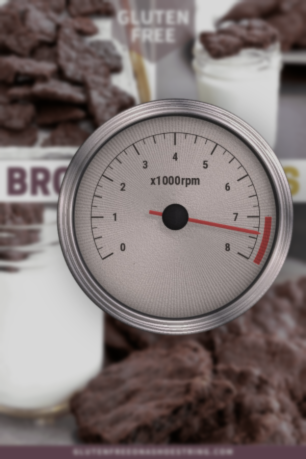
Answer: **7375** rpm
